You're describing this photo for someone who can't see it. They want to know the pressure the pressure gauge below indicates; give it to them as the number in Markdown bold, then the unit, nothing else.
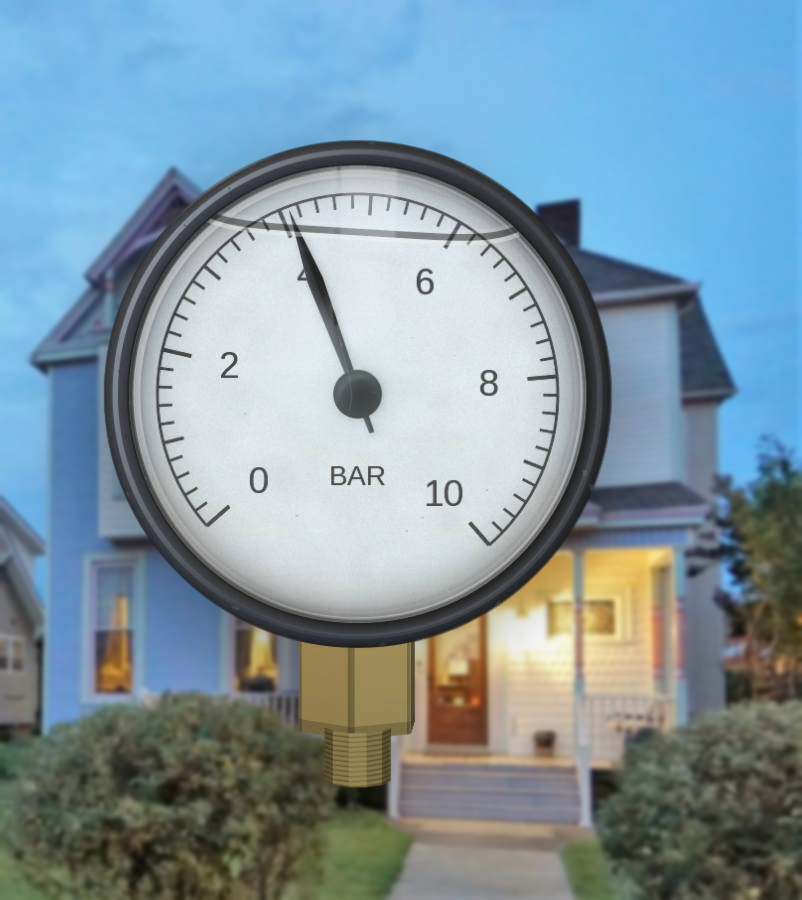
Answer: **4.1** bar
